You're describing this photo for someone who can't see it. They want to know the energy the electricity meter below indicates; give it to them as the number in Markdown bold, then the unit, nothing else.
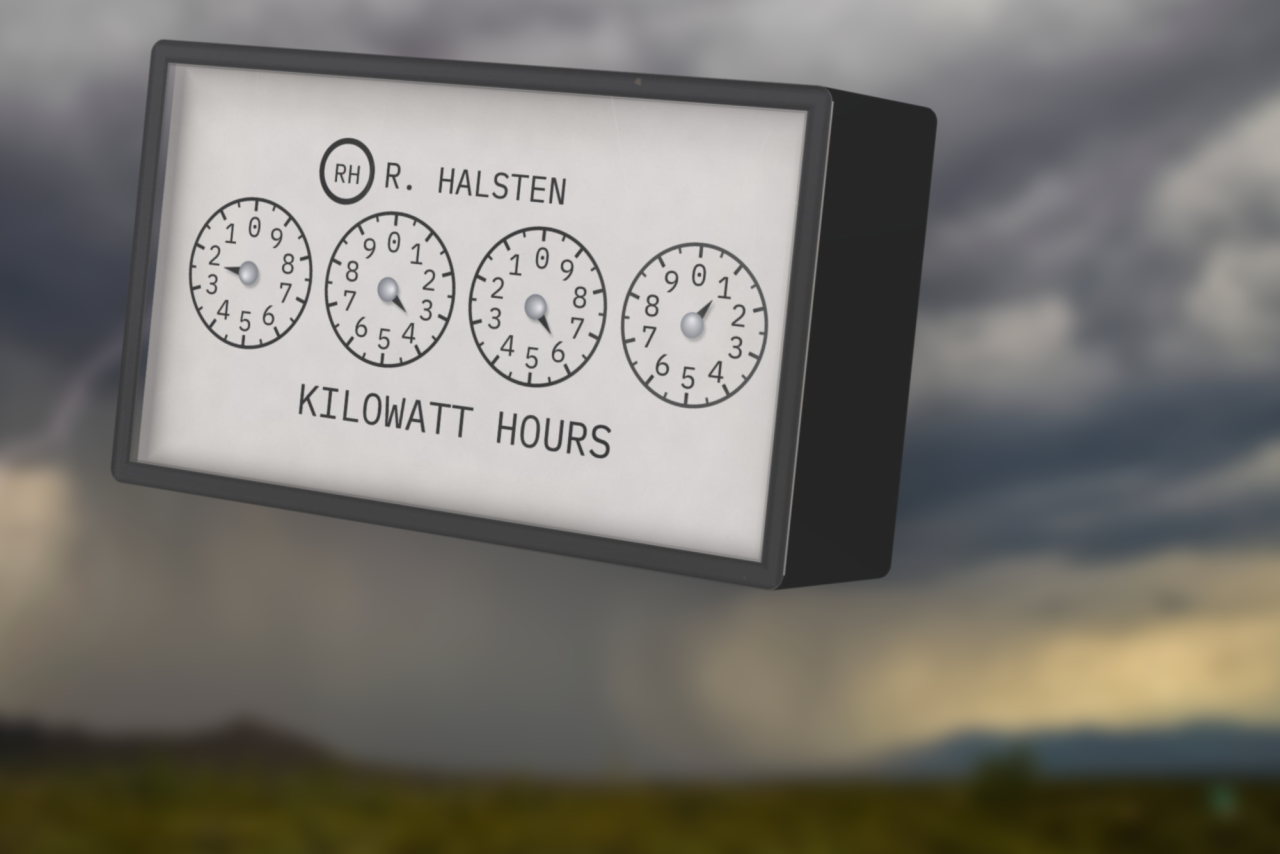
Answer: **2361** kWh
